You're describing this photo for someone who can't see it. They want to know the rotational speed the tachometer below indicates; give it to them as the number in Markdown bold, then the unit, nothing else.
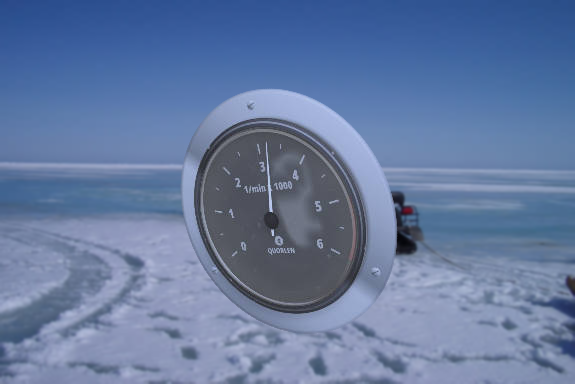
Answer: **3250** rpm
